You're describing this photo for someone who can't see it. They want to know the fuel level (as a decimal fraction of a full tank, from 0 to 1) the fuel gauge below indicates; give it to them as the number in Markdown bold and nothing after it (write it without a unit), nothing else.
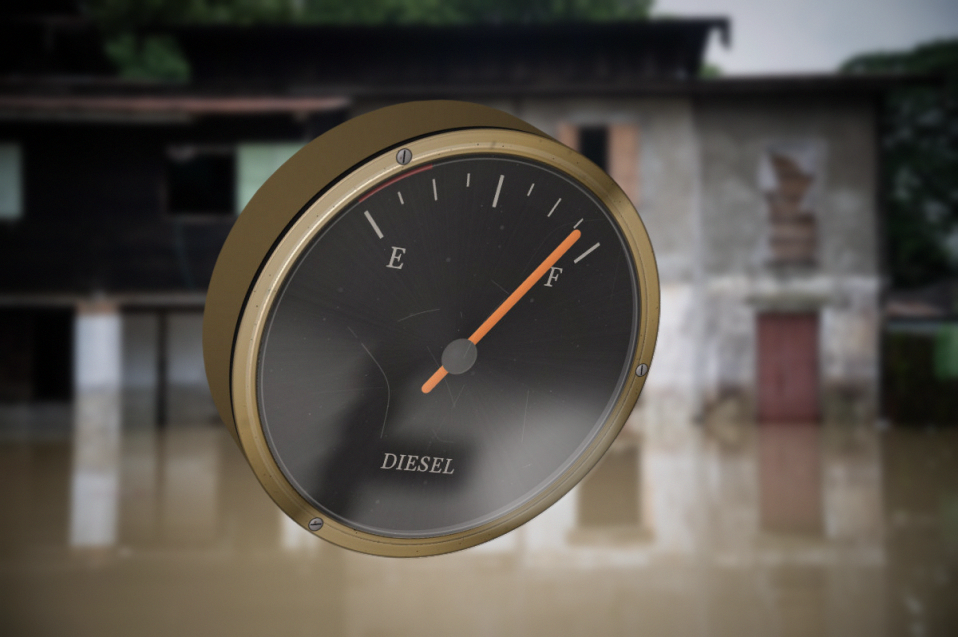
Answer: **0.875**
